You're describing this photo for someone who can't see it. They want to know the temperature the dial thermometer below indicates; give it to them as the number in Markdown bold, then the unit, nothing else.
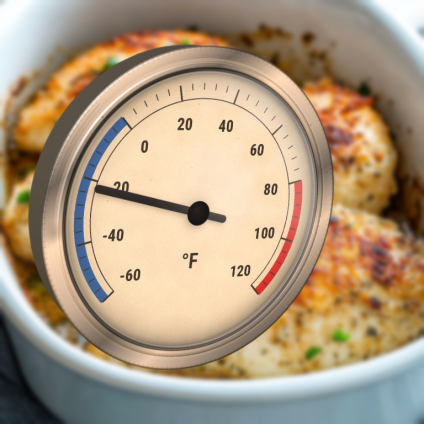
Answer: **-22** °F
